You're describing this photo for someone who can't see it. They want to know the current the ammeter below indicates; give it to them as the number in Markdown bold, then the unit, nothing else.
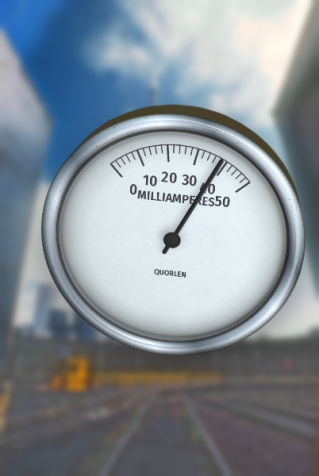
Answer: **38** mA
